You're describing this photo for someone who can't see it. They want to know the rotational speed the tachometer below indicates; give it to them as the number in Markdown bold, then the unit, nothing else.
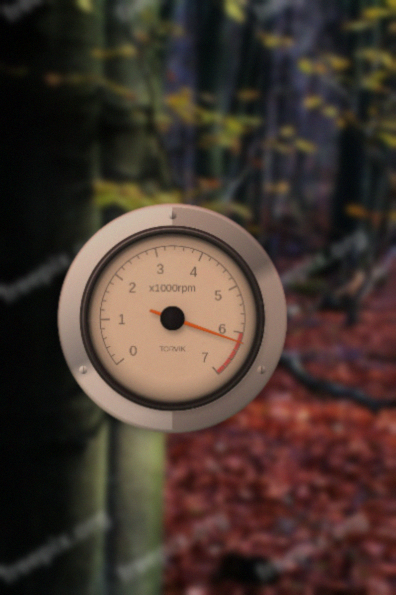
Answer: **6200** rpm
